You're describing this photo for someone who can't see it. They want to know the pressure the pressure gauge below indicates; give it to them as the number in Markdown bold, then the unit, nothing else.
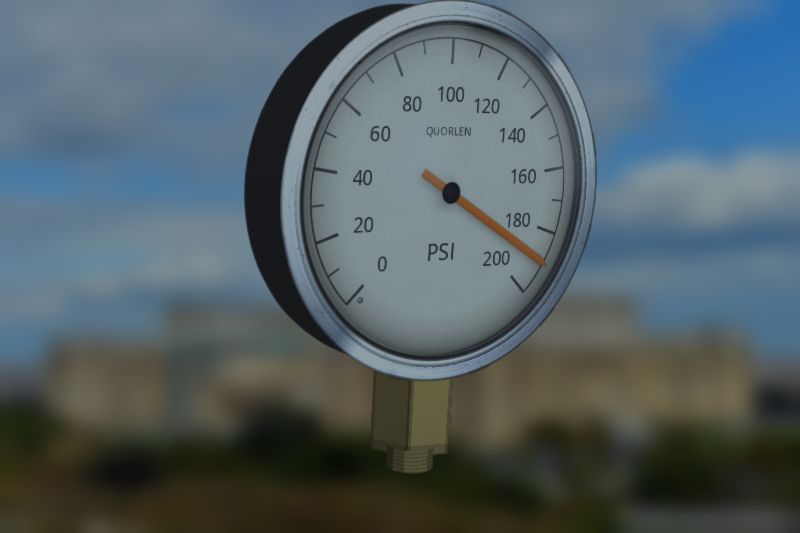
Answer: **190** psi
